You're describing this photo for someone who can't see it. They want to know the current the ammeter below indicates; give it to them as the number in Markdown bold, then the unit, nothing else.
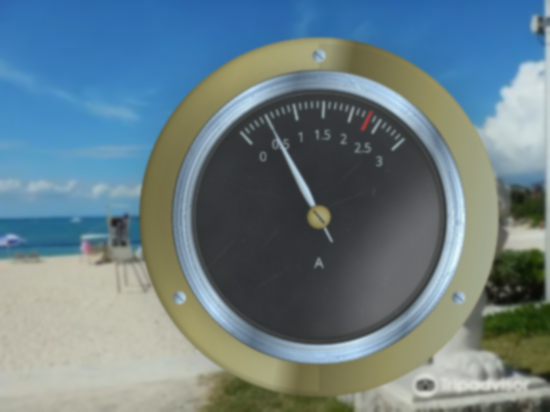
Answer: **0.5** A
